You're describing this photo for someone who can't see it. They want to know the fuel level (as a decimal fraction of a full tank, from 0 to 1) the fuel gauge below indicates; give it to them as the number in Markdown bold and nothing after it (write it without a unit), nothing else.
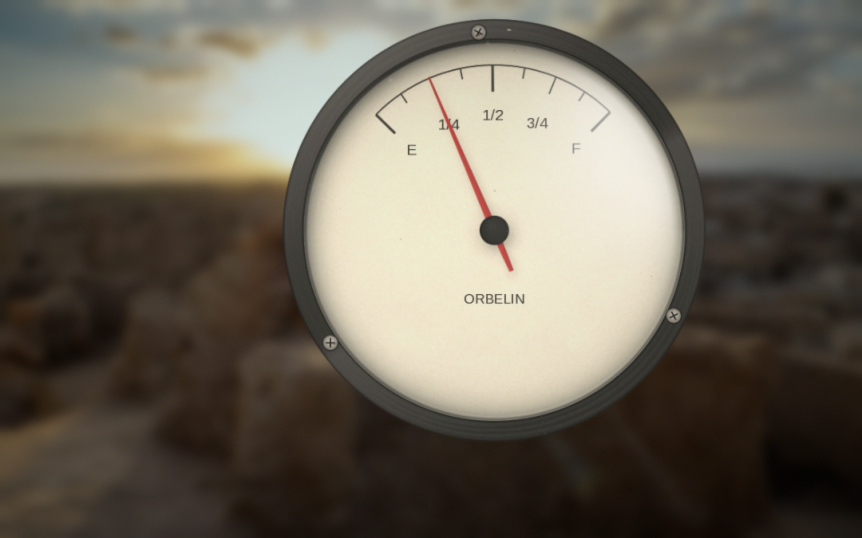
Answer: **0.25**
